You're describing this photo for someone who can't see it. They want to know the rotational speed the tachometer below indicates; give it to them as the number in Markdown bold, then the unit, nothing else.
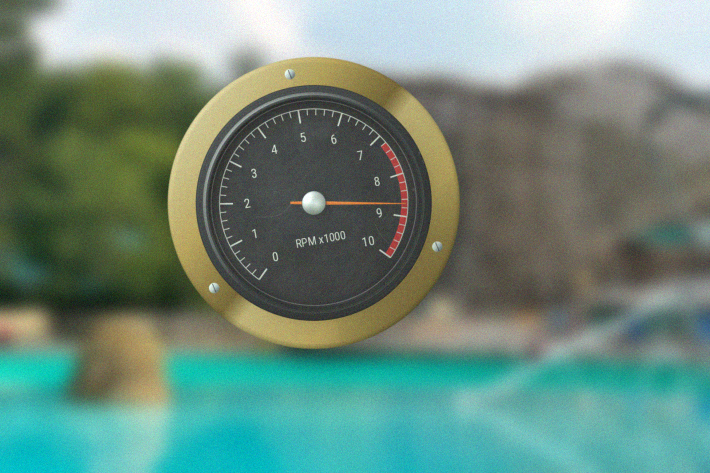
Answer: **8700** rpm
